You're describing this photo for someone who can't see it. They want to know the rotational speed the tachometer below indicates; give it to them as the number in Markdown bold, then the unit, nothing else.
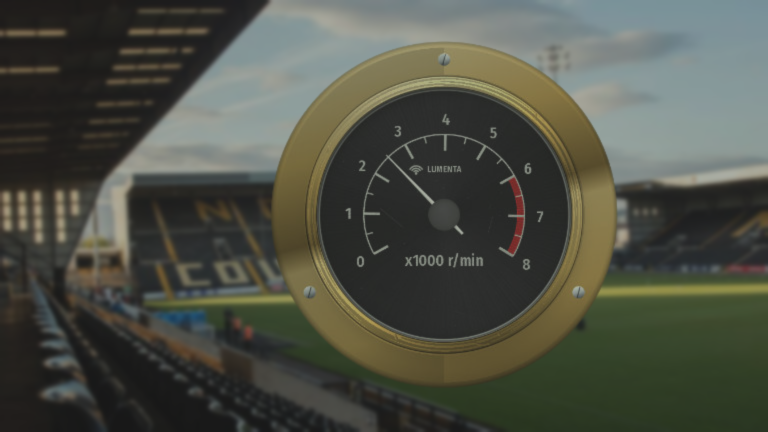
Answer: **2500** rpm
